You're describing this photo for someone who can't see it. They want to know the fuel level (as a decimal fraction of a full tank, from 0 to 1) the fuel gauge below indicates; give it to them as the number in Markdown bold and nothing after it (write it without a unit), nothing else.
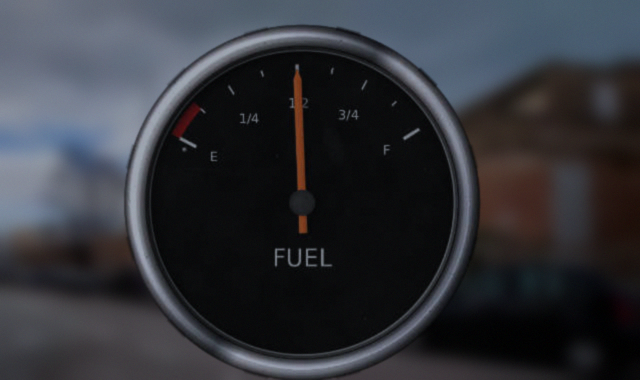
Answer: **0.5**
